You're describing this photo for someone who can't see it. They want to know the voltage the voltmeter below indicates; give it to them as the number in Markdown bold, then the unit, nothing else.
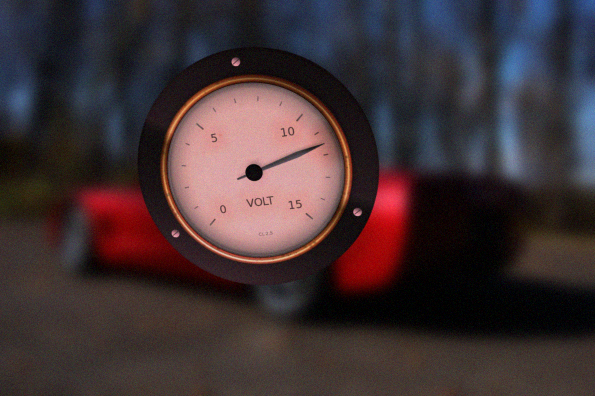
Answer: **11.5** V
